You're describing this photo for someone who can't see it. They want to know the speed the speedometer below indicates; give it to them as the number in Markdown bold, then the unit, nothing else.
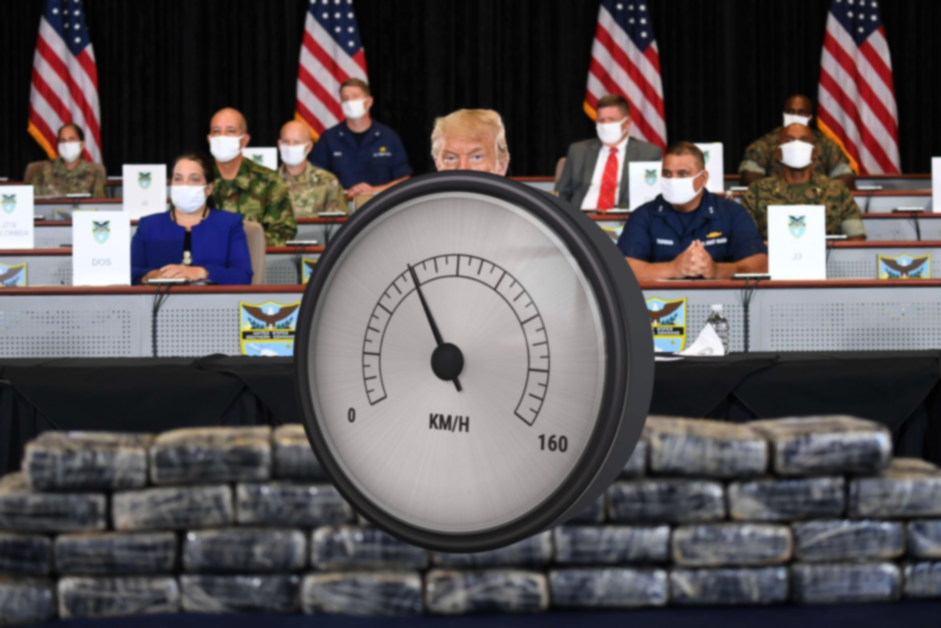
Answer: **60** km/h
